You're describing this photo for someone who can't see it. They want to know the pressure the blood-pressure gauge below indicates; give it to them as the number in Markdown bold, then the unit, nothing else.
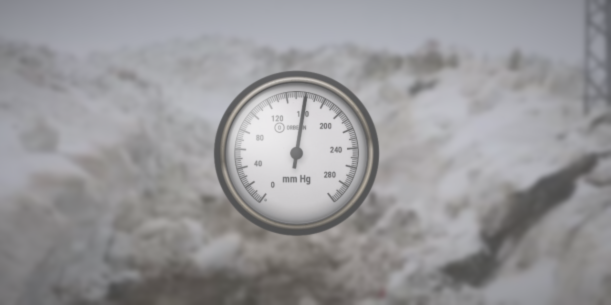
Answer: **160** mmHg
